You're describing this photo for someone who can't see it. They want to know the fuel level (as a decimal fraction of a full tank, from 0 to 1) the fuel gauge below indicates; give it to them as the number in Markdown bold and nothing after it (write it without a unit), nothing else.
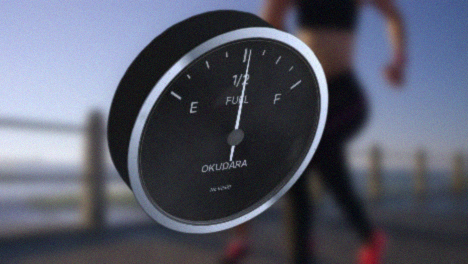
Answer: **0.5**
